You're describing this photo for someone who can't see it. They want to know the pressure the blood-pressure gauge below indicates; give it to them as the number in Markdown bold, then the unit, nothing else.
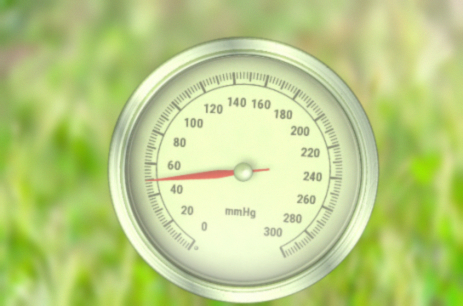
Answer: **50** mmHg
